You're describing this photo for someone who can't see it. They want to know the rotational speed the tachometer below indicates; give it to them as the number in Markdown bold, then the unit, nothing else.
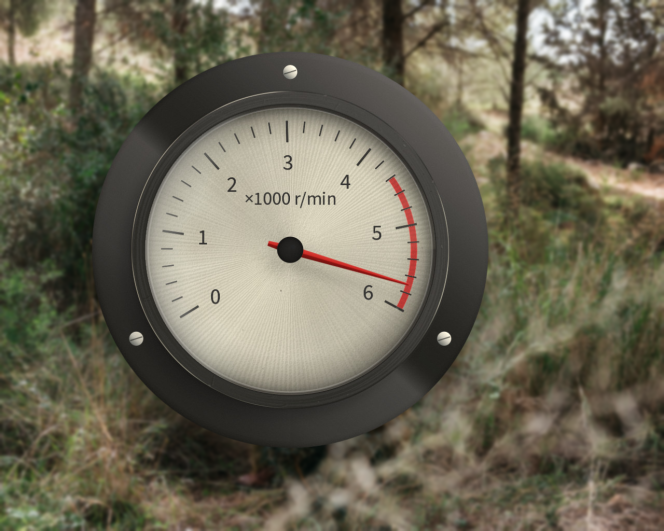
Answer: **5700** rpm
